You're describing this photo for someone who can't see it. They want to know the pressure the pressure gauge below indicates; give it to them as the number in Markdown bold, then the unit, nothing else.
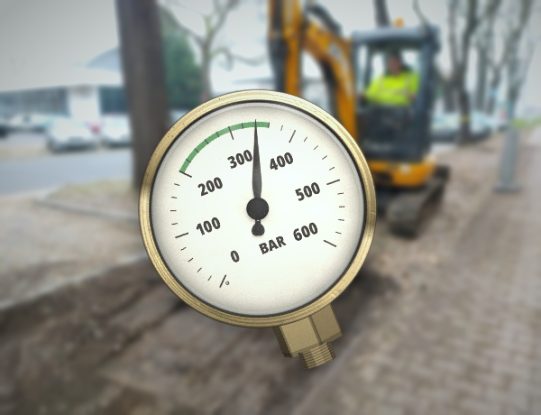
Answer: **340** bar
